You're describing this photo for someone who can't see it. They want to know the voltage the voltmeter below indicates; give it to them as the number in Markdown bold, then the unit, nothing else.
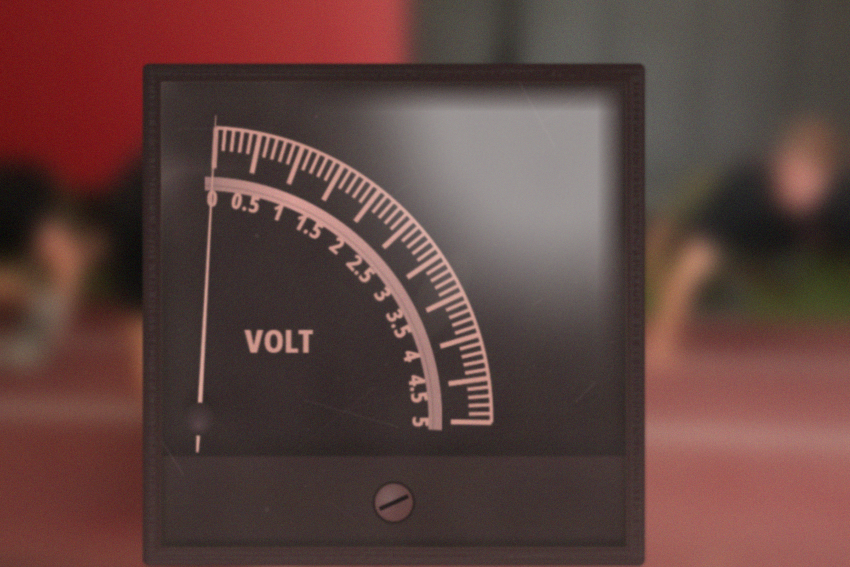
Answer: **0** V
